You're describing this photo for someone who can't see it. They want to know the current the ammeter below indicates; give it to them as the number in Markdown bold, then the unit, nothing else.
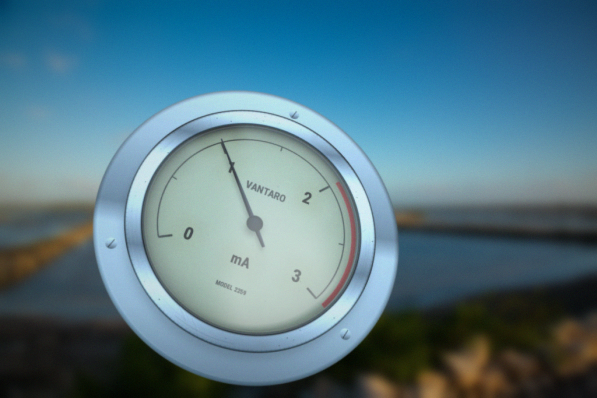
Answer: **1** mA
